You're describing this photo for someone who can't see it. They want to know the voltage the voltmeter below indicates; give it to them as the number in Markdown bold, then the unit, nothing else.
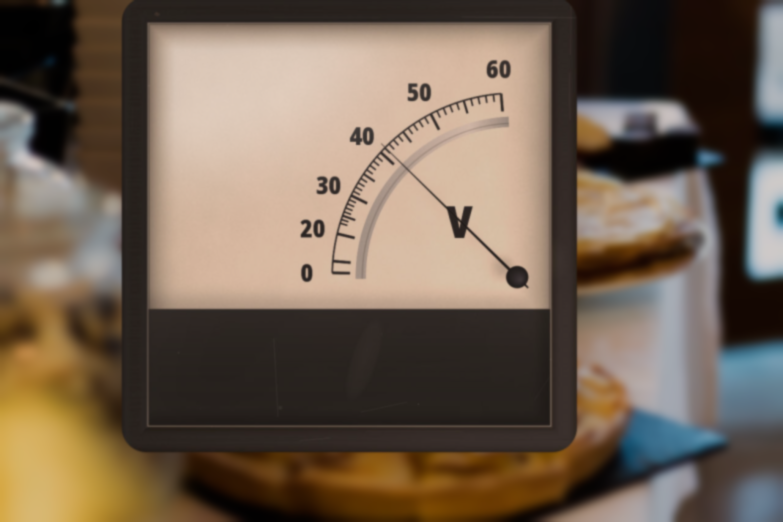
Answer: **41** V
